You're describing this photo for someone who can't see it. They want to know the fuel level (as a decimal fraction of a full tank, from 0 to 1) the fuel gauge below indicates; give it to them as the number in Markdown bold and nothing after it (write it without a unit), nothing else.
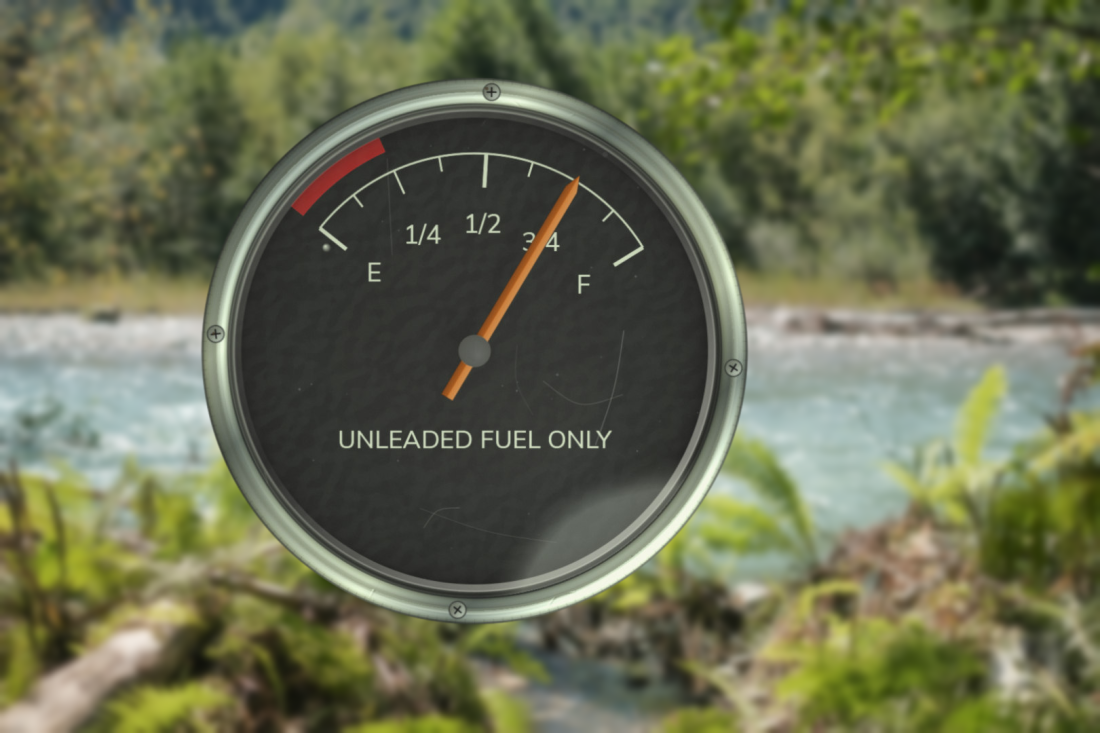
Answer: **0.75**
